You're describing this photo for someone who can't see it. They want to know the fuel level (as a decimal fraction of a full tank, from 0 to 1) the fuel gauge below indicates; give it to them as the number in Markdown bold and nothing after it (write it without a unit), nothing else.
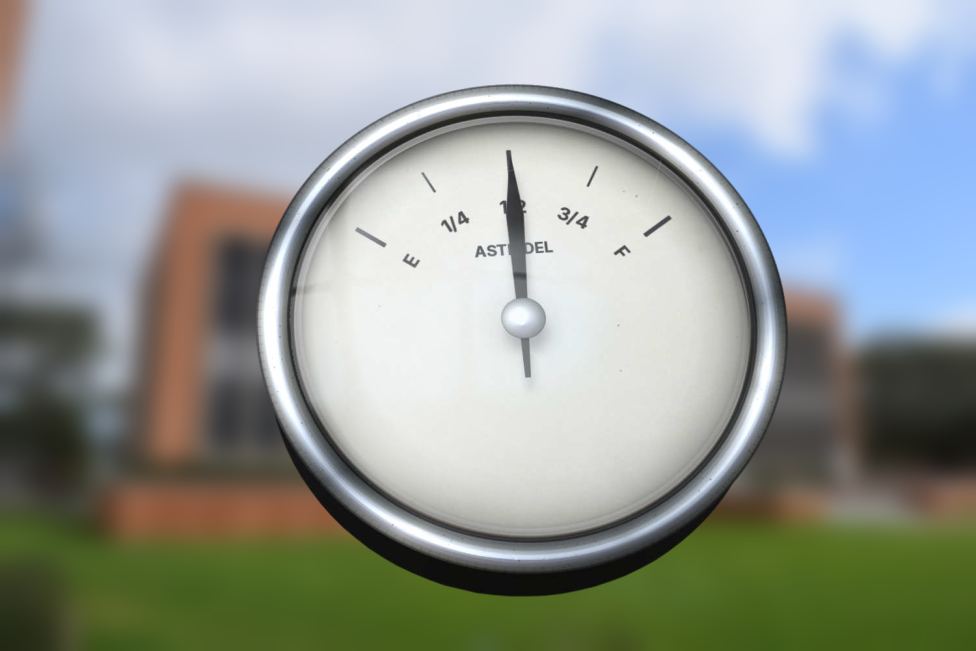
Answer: **0.5**
